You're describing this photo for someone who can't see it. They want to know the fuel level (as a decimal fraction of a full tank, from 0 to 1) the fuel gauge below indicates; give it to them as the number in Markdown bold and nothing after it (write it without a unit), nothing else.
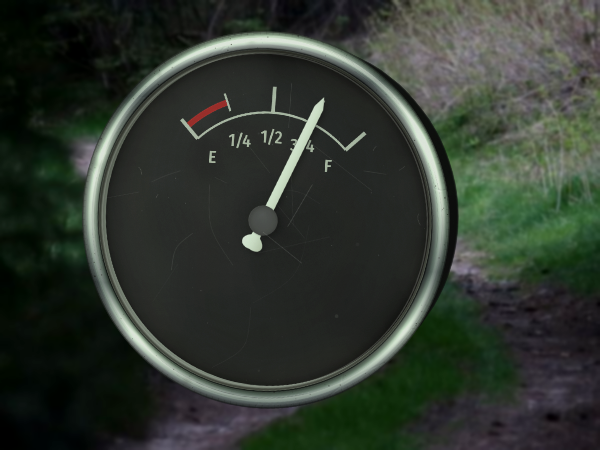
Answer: **0.75**
